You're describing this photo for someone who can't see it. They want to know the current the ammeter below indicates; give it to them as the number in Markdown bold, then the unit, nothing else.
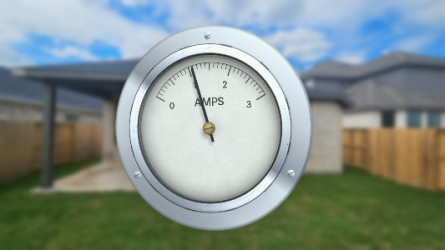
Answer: **1.1** A
